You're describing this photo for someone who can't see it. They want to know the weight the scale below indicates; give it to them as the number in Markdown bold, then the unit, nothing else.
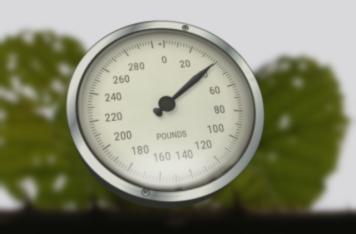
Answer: **40** lb
